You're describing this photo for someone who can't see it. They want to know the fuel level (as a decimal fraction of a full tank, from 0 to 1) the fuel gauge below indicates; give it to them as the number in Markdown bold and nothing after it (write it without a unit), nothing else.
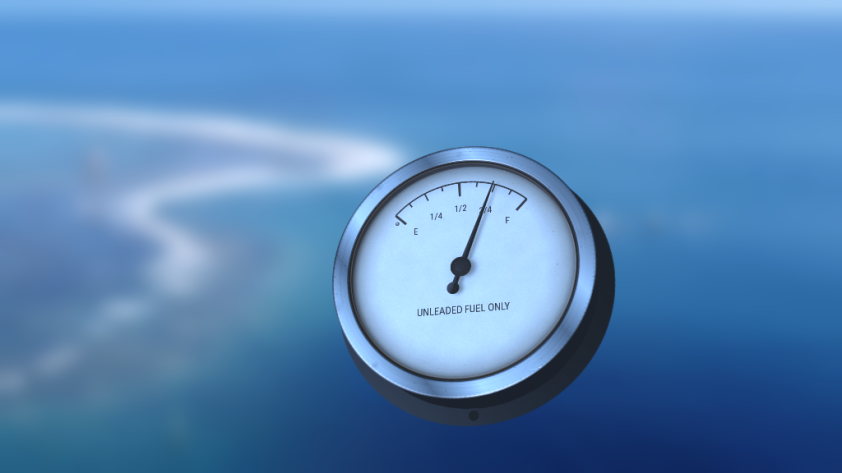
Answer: **0.75**
